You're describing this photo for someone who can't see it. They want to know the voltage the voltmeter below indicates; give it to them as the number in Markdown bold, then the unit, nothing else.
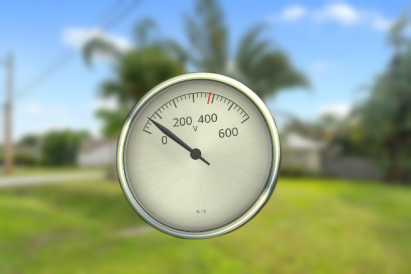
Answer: **60** V
